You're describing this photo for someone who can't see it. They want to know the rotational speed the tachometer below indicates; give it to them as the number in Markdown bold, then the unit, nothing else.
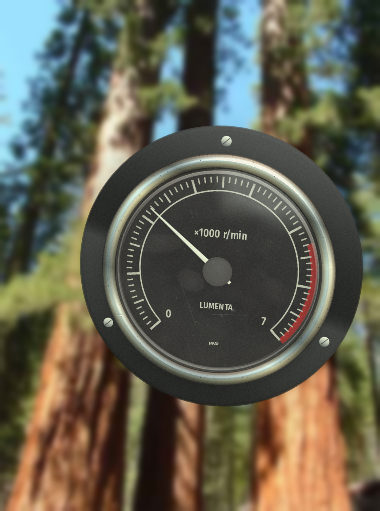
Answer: **2200** rpm
